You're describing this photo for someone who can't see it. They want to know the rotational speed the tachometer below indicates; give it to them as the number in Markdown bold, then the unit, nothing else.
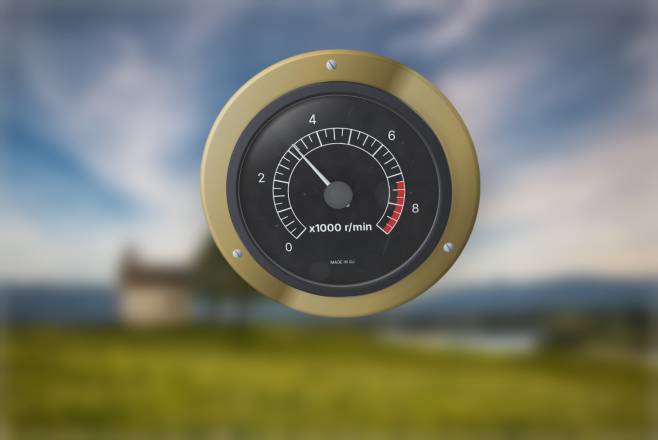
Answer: **3250** rpm
